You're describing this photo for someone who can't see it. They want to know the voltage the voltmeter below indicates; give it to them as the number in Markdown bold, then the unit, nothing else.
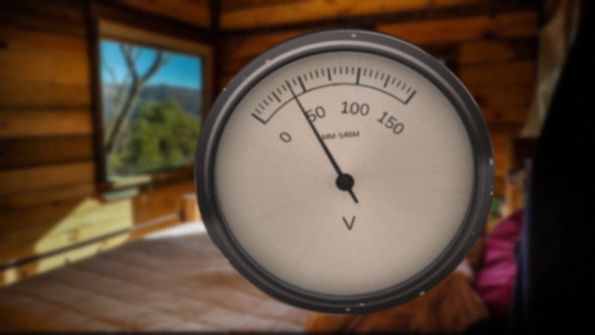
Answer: **40** V
